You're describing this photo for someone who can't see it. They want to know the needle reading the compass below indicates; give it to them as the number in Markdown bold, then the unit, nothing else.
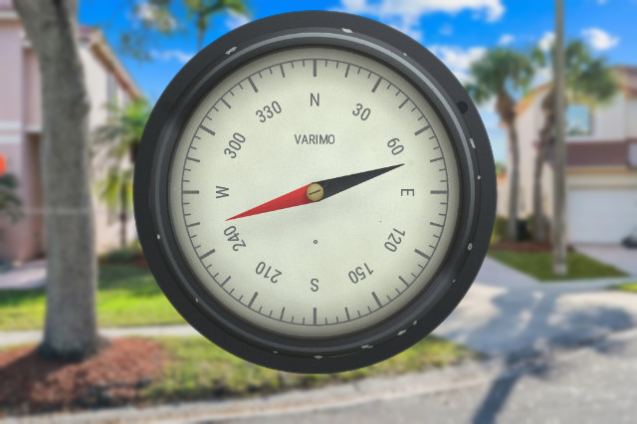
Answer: **252.5** °
